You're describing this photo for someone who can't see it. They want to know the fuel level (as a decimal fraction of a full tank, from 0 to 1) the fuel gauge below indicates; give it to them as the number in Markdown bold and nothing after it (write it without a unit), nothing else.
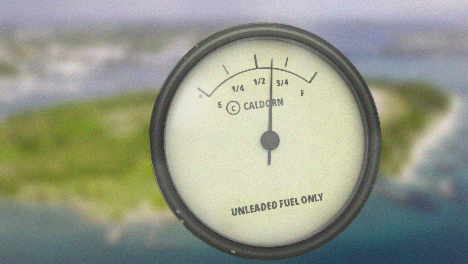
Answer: **0.625**
